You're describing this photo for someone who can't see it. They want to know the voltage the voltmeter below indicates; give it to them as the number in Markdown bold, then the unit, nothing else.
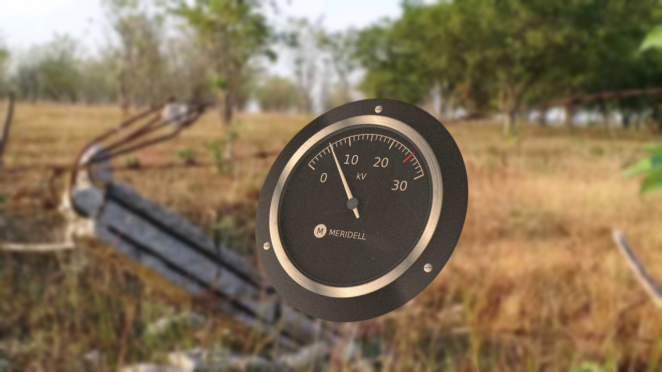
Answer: **6** kV
